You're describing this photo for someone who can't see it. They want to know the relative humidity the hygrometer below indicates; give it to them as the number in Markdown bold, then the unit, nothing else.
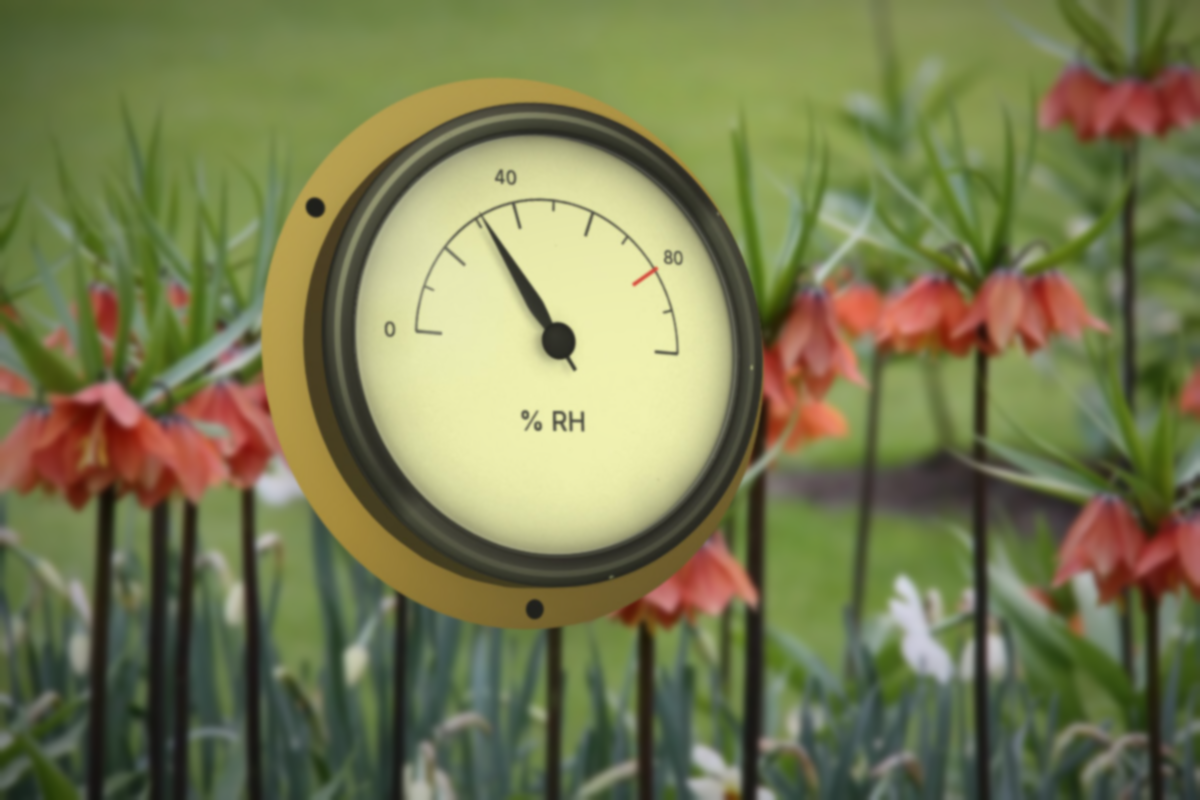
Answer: **30** %
